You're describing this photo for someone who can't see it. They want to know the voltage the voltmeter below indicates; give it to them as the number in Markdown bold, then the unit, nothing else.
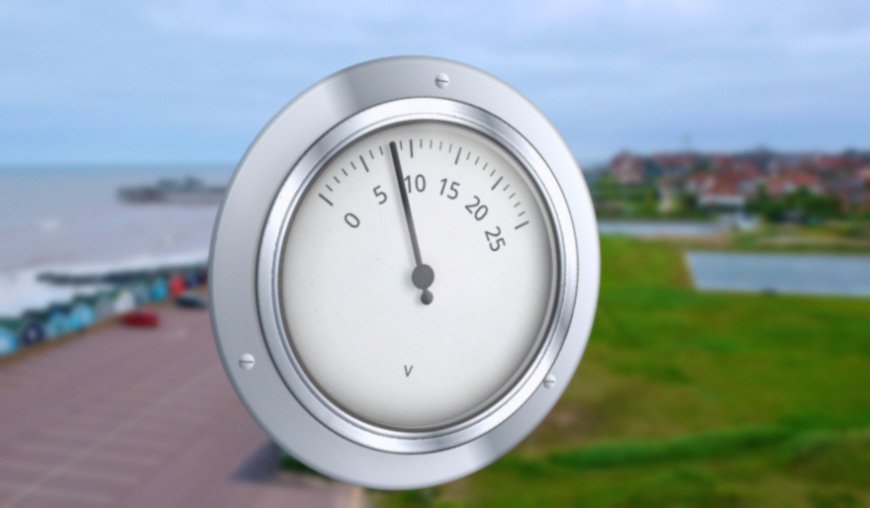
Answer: **8** V
